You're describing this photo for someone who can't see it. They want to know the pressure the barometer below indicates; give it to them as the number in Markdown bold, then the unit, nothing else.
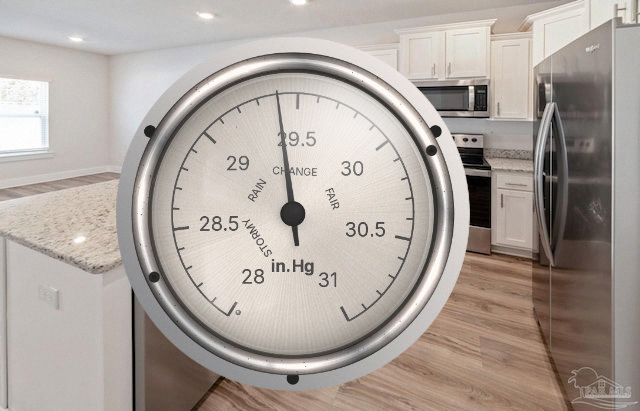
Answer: **29.4** inHg
